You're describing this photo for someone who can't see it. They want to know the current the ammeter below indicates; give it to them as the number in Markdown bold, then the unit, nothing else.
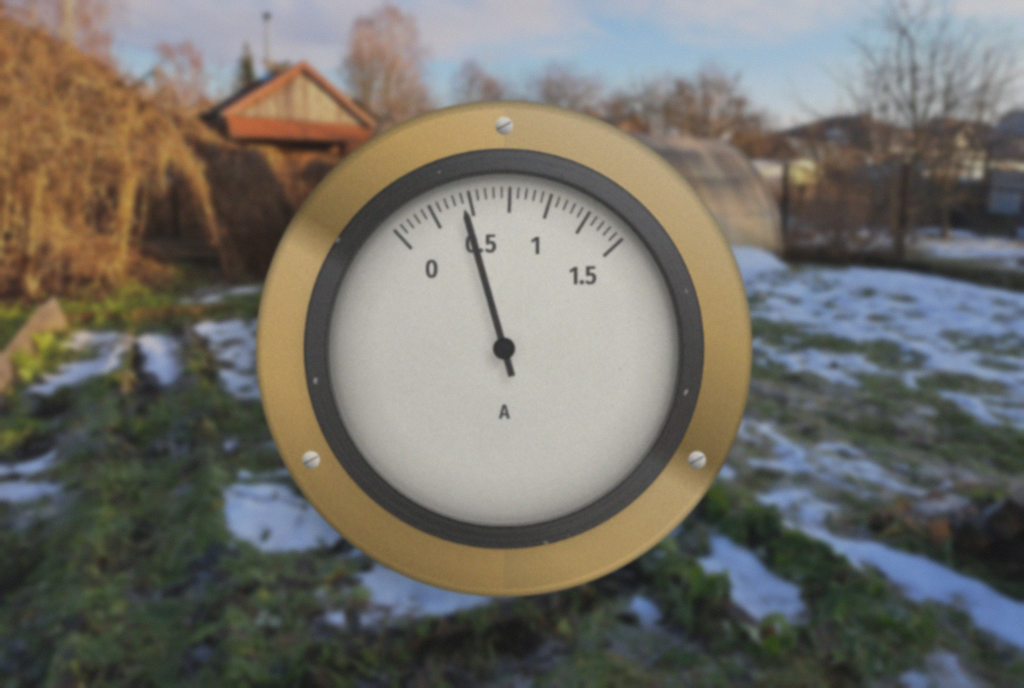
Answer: **0.45** A
